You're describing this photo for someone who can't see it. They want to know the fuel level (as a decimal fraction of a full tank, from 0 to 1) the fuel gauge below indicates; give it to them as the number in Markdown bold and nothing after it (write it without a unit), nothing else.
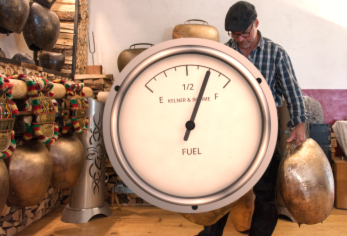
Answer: **0.75**
